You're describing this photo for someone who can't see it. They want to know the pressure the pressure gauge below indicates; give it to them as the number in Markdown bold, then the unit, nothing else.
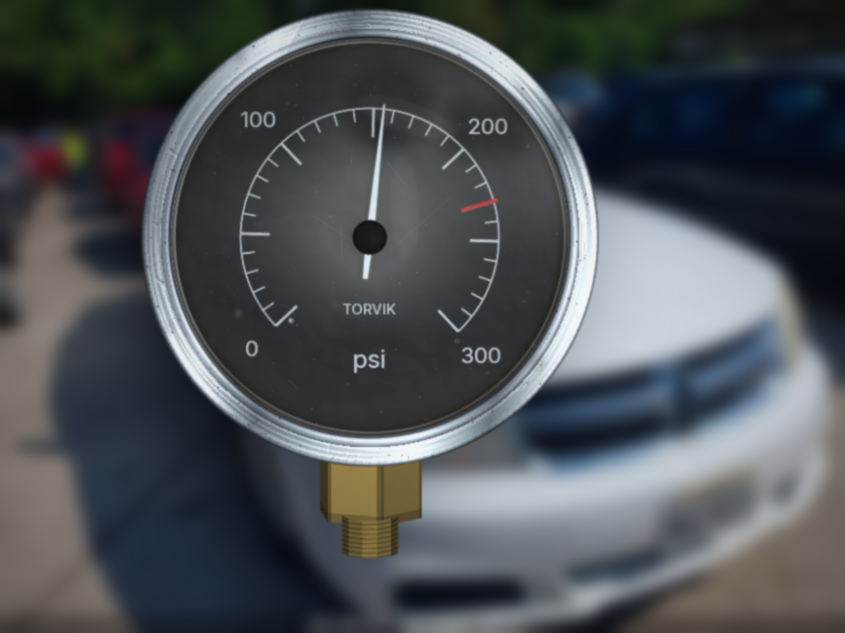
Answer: **155** psi
